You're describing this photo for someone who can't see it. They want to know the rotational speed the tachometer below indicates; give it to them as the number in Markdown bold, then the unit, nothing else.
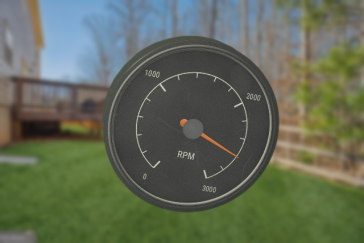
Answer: **2600** rpm
